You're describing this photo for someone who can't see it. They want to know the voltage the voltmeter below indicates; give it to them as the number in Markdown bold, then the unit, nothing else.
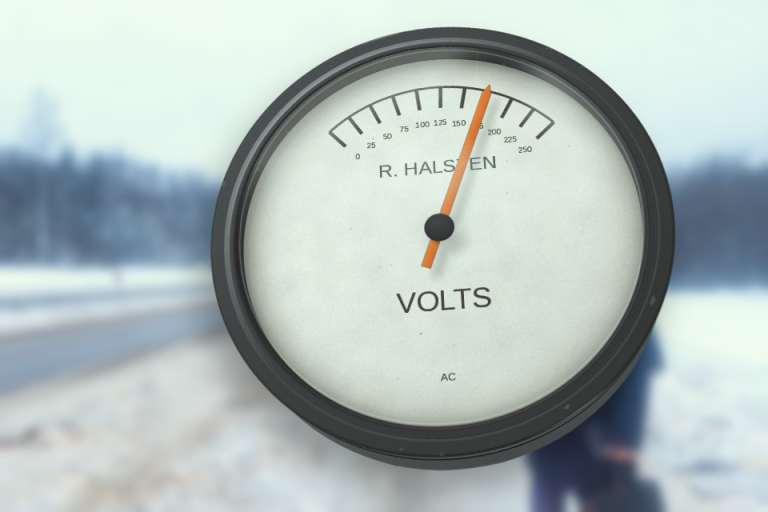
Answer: **175** V
